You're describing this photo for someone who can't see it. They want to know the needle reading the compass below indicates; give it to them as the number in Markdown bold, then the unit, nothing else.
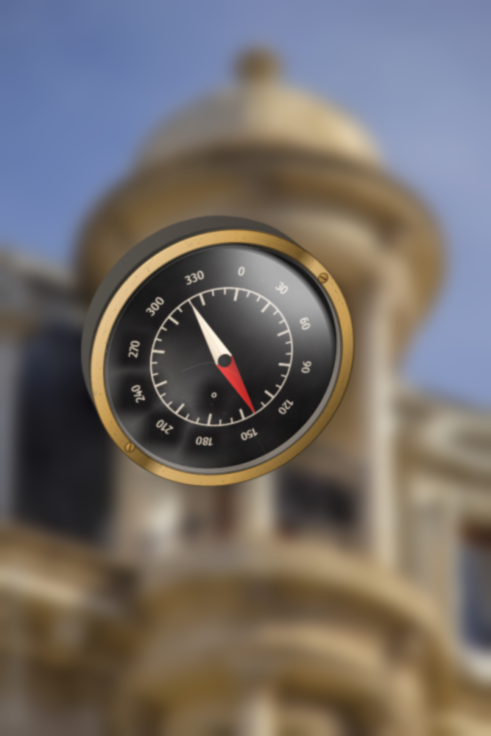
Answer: **140** °
